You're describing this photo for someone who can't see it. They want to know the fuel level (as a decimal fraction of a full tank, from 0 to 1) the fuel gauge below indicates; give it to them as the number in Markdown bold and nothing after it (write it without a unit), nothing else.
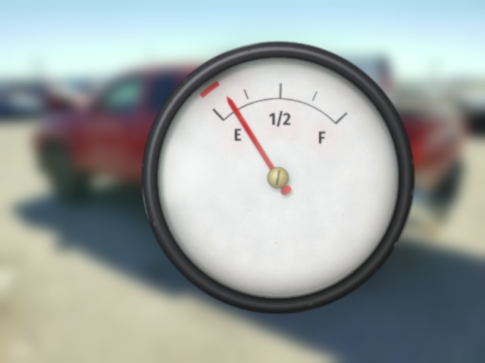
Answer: **0.125**
